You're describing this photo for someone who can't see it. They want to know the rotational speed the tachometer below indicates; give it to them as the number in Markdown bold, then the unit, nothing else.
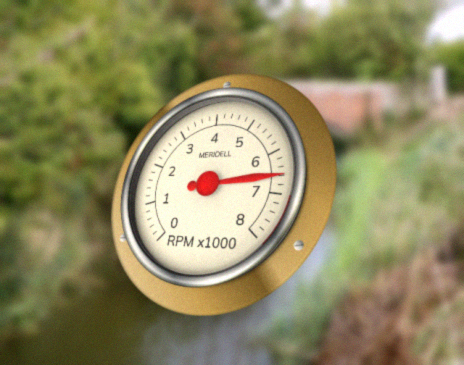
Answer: **6600** rpm
